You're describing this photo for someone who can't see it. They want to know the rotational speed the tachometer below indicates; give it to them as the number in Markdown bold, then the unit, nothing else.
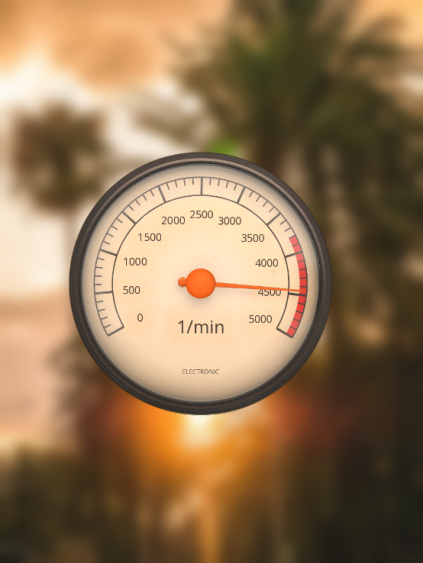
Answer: **4450** rpm
